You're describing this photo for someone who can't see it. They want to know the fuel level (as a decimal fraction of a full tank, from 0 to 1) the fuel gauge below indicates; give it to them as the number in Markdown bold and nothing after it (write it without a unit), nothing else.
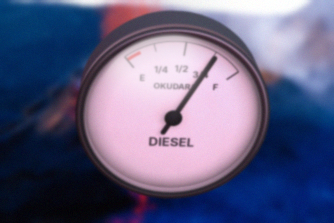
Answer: **0.75**
